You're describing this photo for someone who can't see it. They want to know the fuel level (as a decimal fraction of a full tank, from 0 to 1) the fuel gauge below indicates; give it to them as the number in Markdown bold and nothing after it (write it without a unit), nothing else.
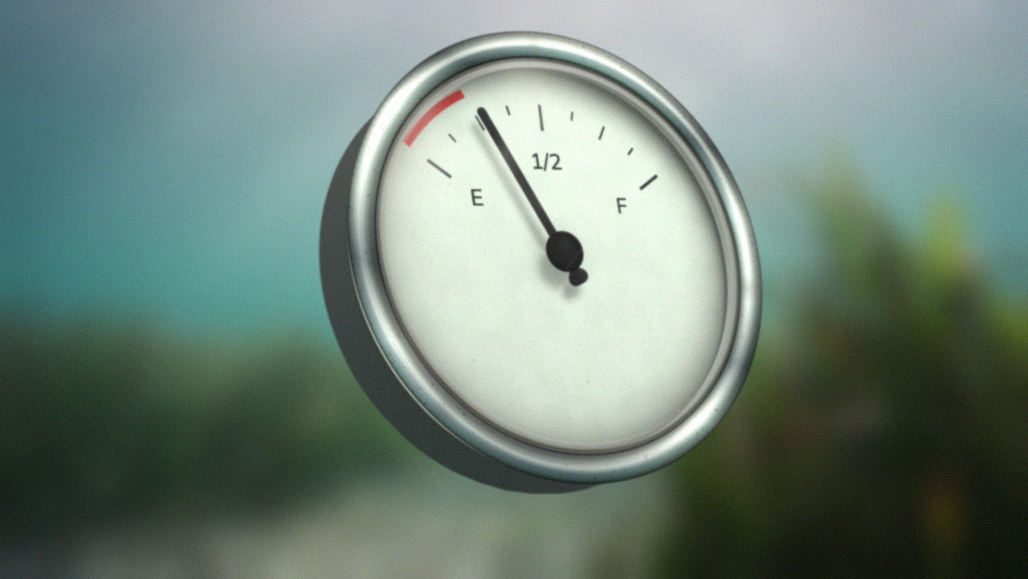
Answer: **0.25**
